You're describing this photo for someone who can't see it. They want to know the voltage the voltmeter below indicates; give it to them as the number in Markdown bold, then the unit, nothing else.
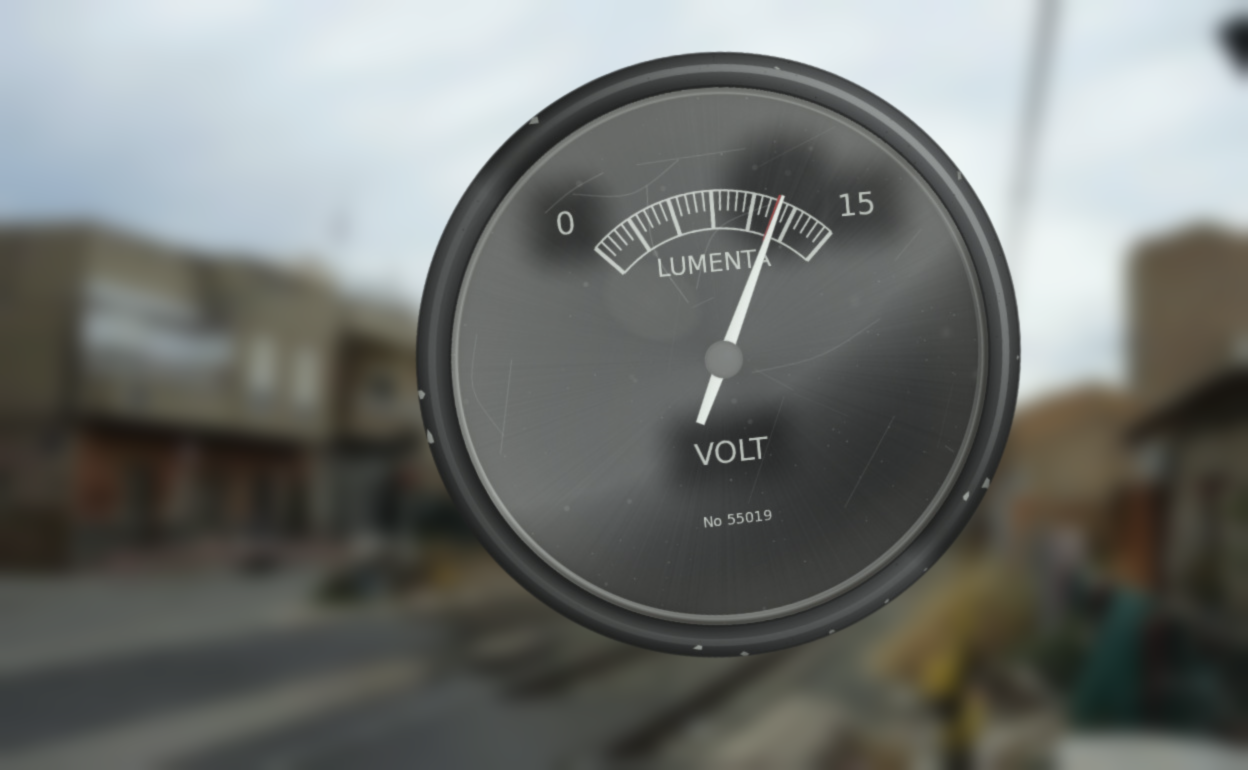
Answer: **11.5** V
